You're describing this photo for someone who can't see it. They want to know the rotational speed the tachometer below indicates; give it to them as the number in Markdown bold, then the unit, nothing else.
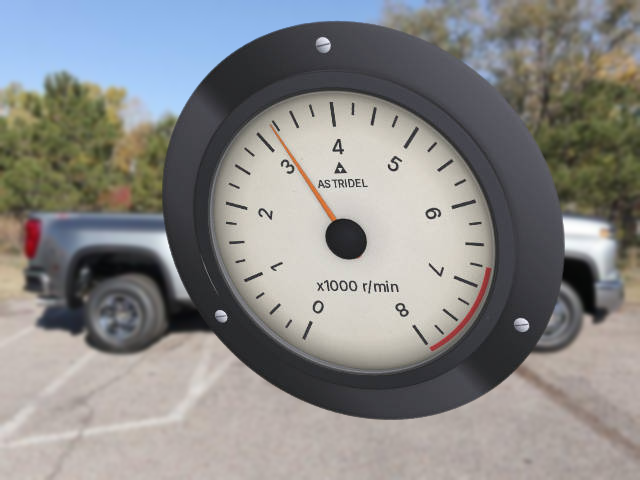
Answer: **3250** rpm
